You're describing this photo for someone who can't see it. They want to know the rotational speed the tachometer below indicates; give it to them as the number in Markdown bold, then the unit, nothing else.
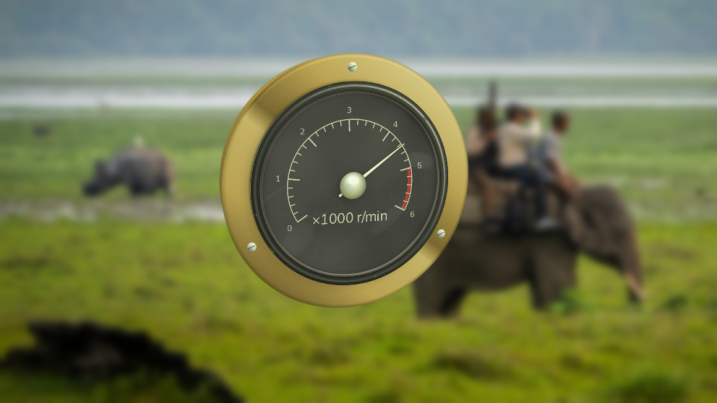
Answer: **4400** rpm
